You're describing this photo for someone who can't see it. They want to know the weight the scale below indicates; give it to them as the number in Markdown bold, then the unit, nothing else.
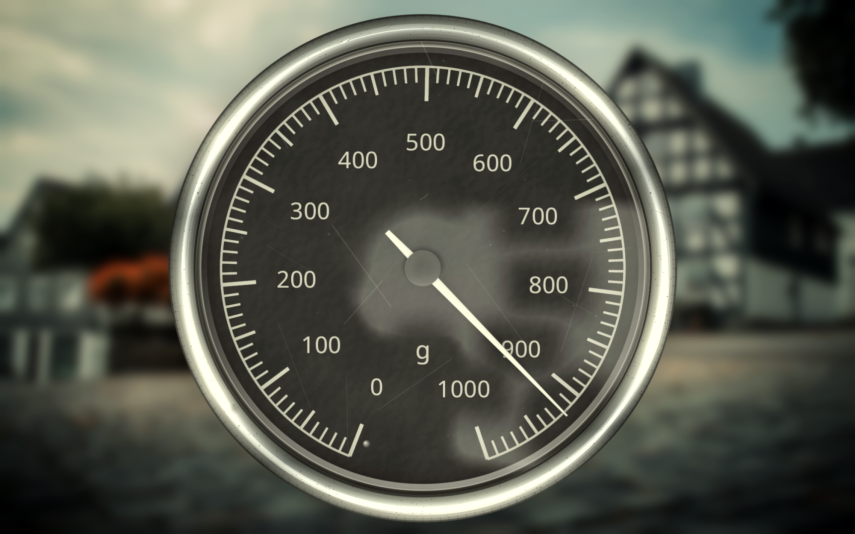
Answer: **920** g
